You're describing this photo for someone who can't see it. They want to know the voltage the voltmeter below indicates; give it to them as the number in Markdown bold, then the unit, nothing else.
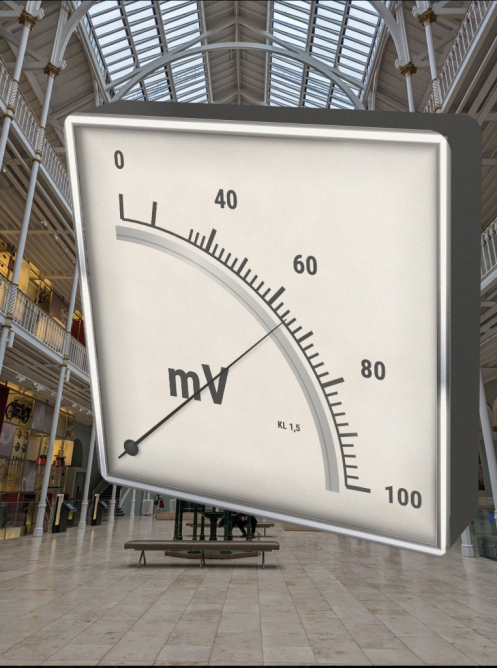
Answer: **65** mV
